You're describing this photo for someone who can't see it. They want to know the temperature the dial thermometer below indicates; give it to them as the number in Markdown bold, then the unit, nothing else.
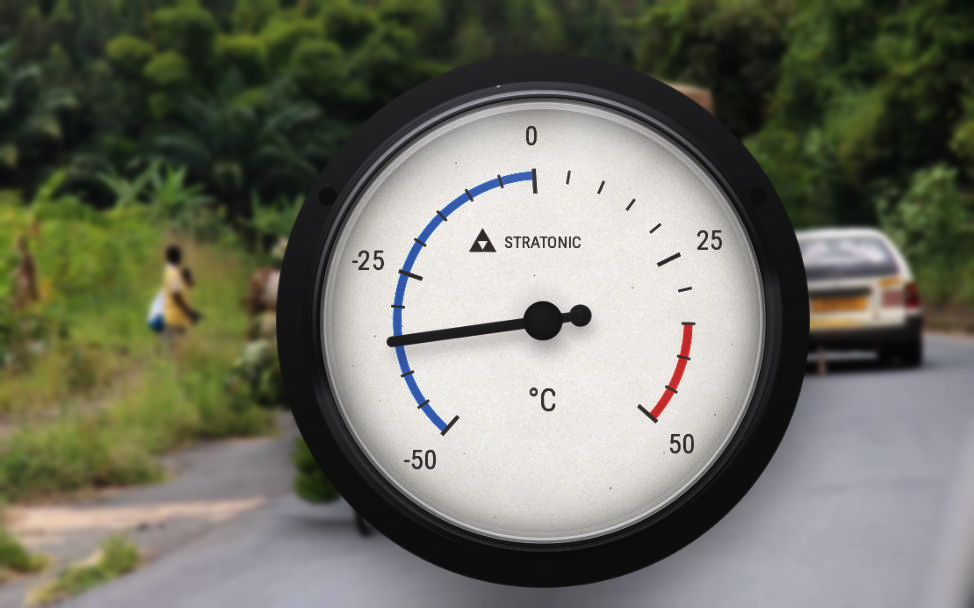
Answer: **-35** °C
